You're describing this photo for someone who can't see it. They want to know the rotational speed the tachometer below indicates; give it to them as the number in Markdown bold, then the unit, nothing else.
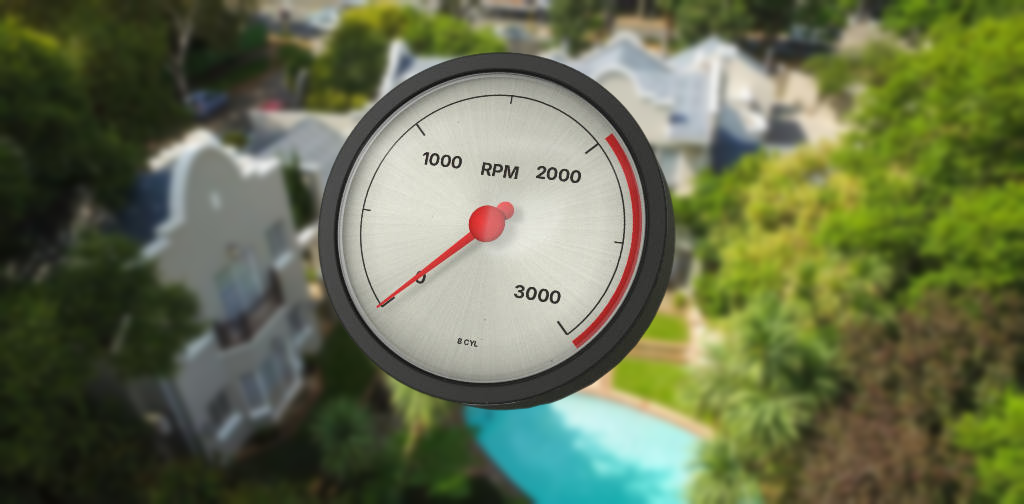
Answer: **0** rpm
